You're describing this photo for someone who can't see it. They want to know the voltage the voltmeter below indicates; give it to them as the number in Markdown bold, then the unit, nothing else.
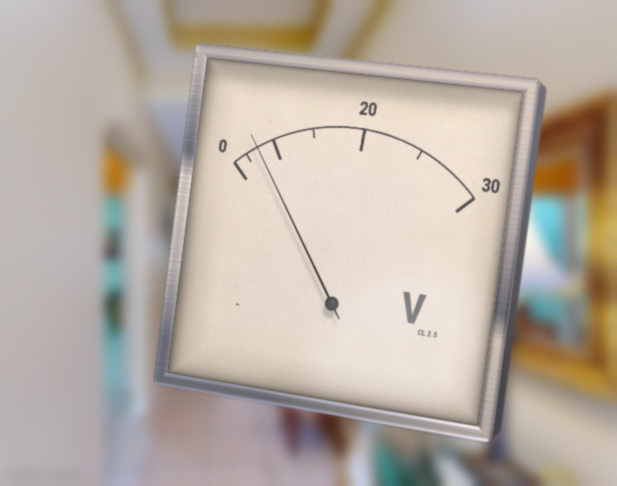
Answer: **7.5** V
